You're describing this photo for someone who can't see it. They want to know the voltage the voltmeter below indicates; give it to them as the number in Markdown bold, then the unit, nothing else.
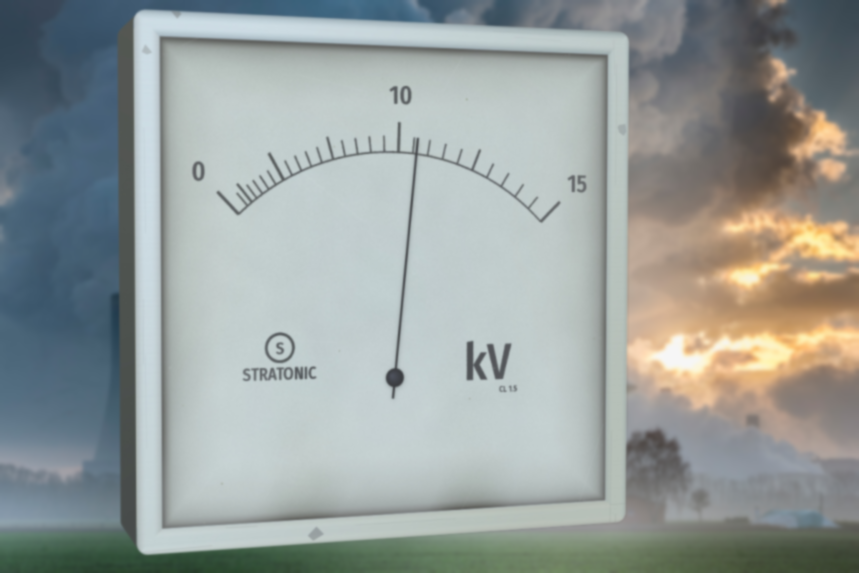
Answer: **10.5** kV
